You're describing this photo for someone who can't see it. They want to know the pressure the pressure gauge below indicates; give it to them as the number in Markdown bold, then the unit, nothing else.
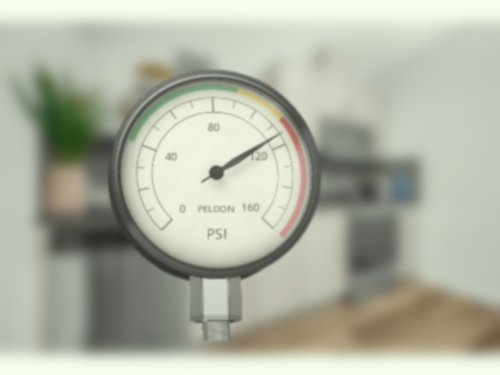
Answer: **115** psi
